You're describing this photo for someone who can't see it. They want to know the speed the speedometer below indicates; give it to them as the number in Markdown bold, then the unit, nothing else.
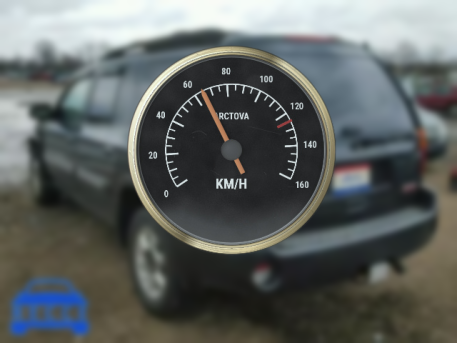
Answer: **65** km/h
